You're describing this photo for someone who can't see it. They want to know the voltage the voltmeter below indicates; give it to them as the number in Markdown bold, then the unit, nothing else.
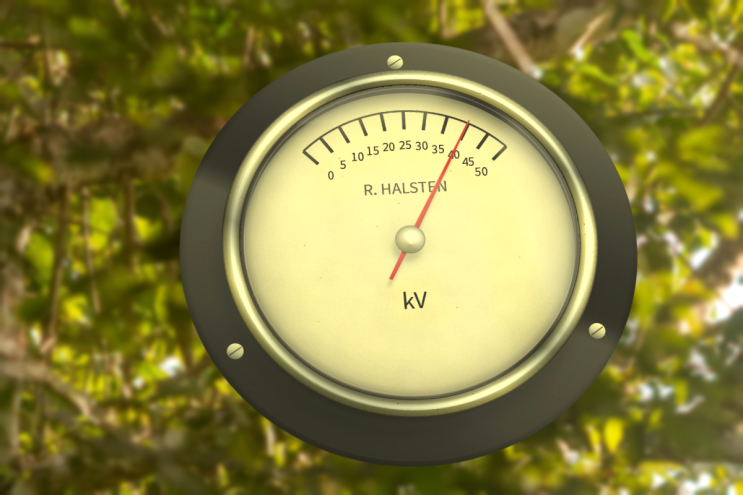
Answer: **40** kV
